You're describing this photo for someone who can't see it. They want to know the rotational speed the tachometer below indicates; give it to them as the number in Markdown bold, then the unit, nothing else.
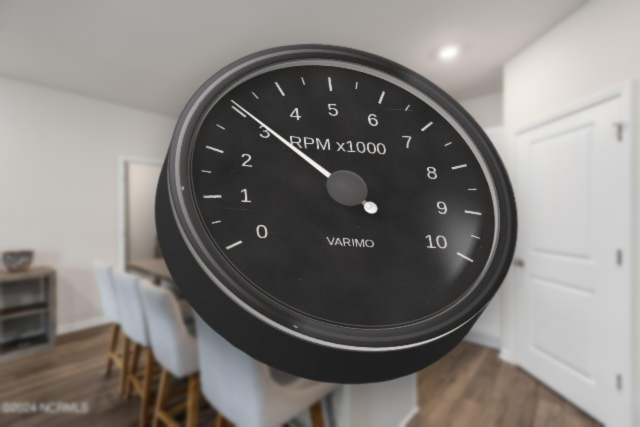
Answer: **3000** rpm
